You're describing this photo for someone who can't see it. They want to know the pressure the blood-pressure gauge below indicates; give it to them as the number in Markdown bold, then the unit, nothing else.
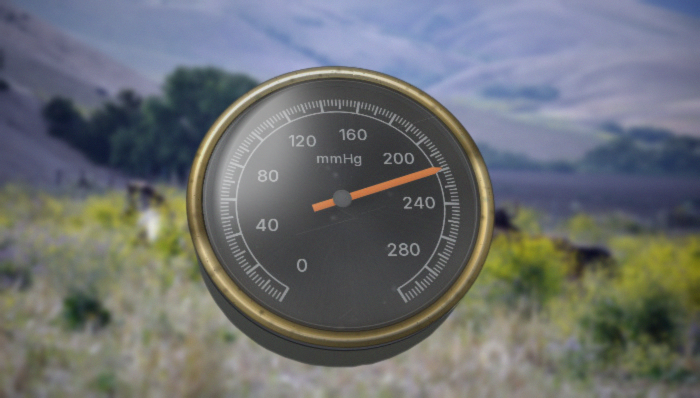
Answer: **220** mmHg
